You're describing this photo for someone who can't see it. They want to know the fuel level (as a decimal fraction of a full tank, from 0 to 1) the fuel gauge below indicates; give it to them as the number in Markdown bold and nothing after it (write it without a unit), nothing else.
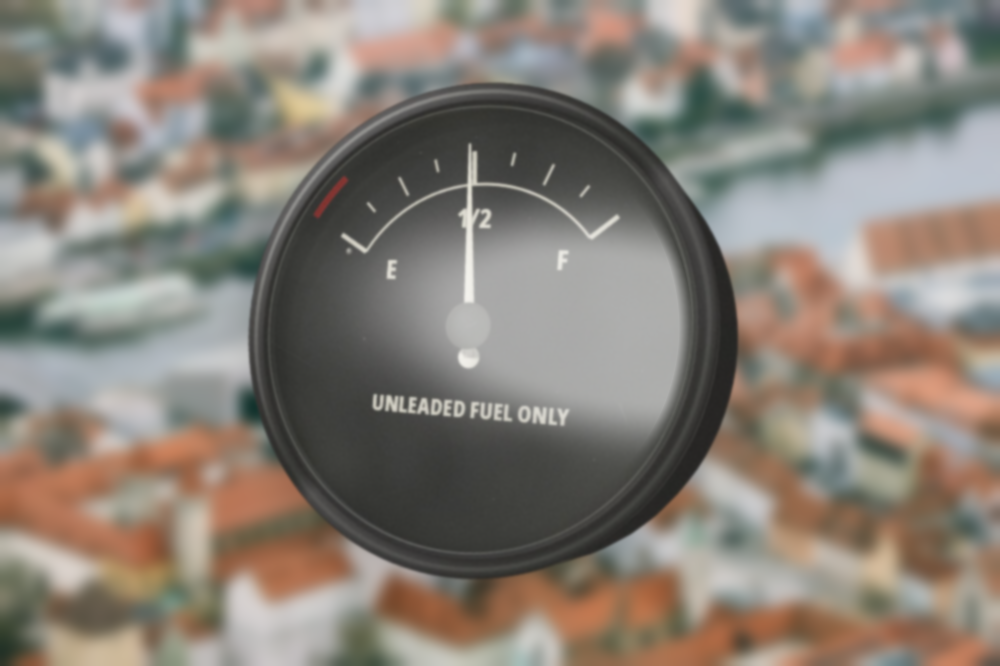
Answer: **0.5**
